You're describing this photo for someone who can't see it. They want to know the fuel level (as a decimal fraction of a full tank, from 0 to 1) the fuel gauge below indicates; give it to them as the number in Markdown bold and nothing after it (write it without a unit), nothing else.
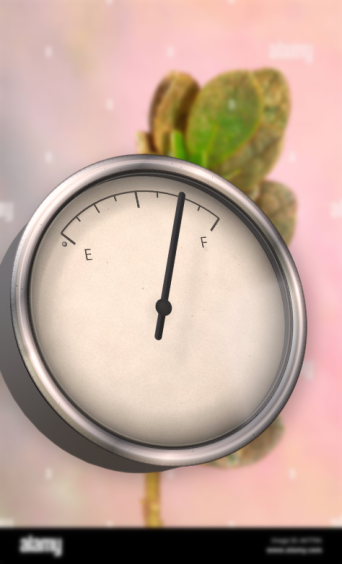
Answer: **0.75**
